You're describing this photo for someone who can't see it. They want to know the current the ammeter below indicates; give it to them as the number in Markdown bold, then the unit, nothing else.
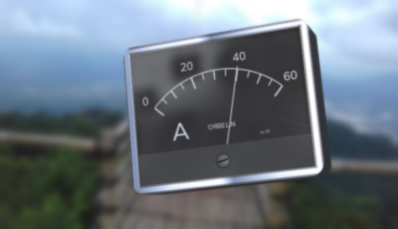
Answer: **40** A
